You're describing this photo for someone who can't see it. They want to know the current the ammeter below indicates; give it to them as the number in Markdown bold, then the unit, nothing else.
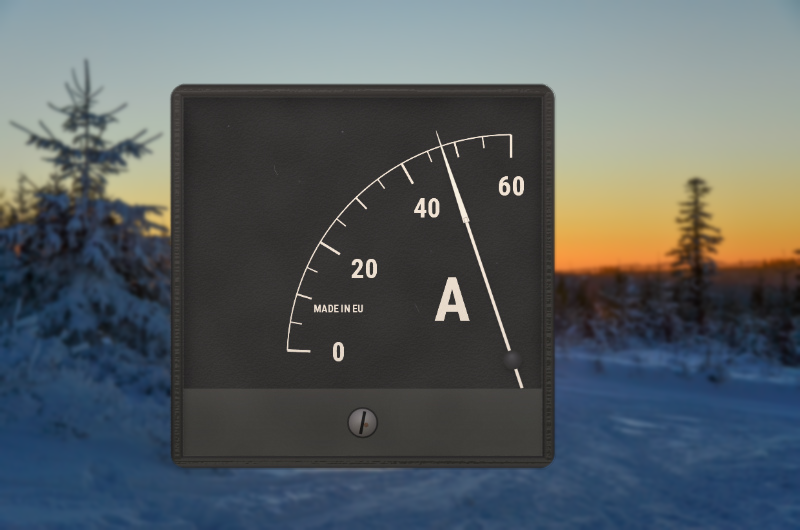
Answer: **47.5** A
